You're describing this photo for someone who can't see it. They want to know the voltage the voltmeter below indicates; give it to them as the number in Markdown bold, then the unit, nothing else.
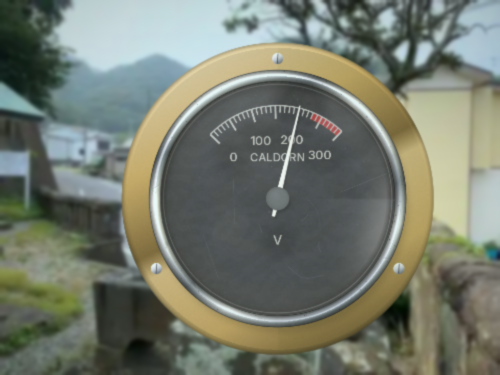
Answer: **200** V
